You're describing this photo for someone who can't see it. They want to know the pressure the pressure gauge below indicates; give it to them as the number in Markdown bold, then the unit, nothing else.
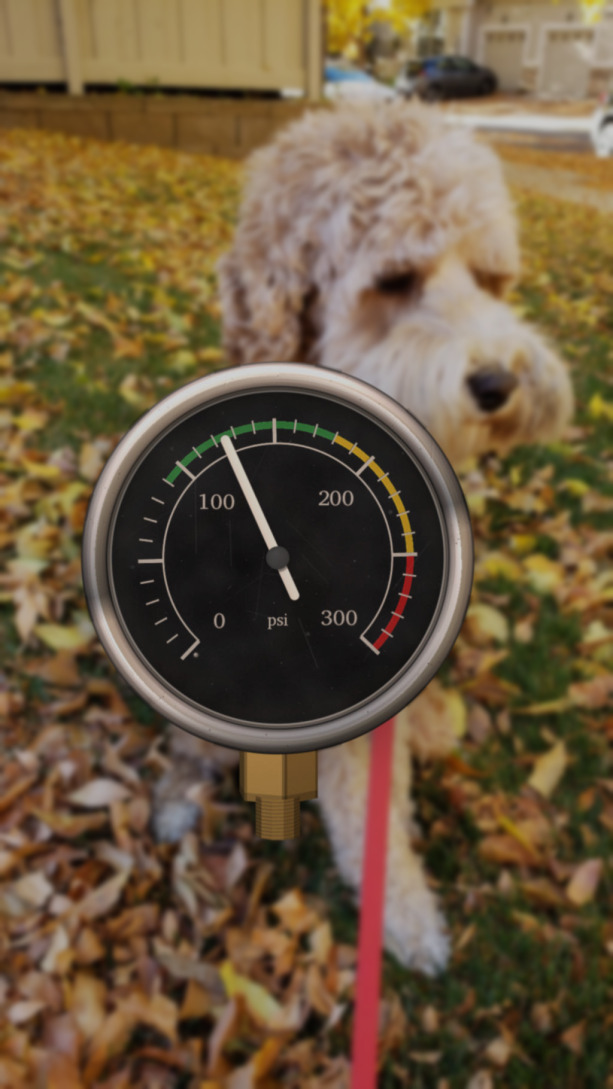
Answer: **125** psi
